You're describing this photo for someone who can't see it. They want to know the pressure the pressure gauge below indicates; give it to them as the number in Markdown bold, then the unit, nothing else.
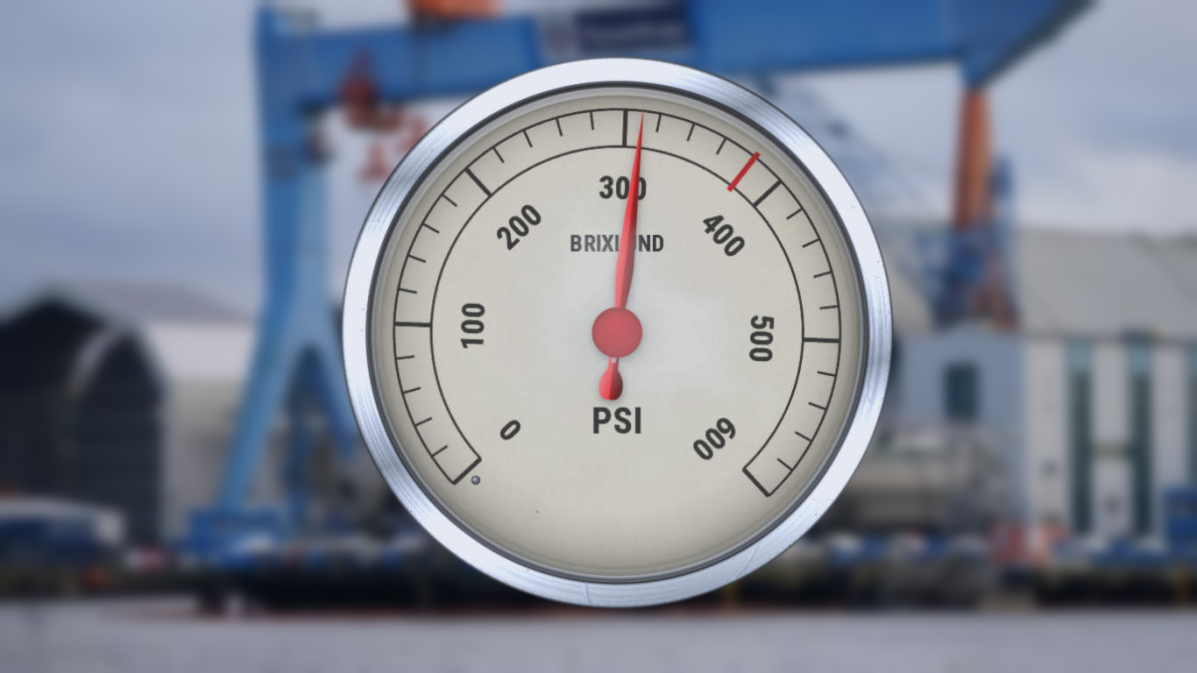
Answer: **310** psi
